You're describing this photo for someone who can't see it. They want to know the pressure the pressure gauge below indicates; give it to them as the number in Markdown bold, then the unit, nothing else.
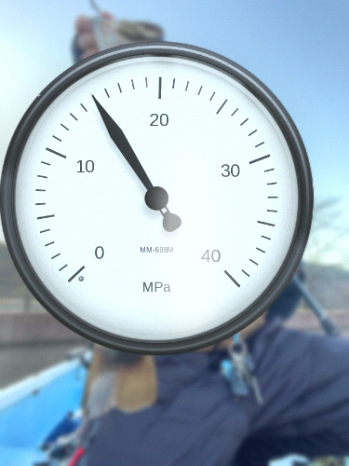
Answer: **15** MPa
